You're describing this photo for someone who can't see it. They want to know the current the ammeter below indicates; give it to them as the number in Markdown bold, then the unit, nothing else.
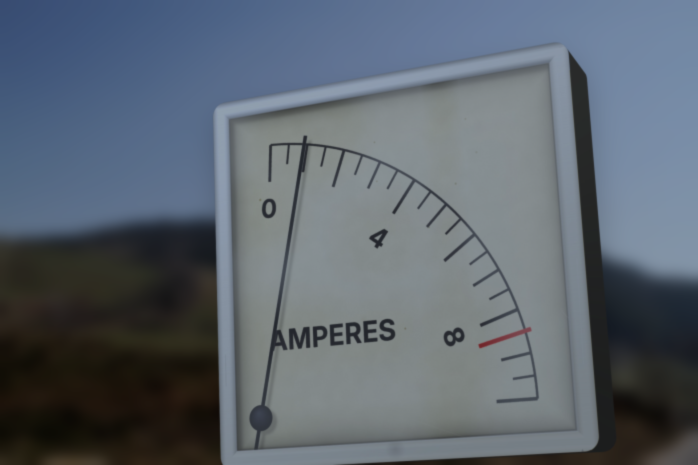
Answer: **1** A
